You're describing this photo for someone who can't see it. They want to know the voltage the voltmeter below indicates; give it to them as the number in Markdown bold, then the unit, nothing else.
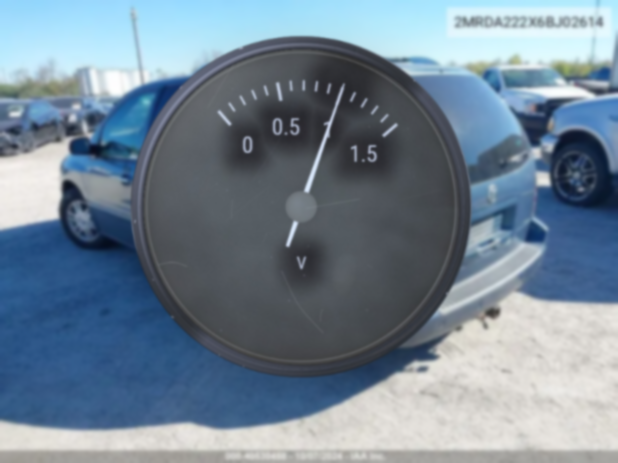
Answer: **1** V
